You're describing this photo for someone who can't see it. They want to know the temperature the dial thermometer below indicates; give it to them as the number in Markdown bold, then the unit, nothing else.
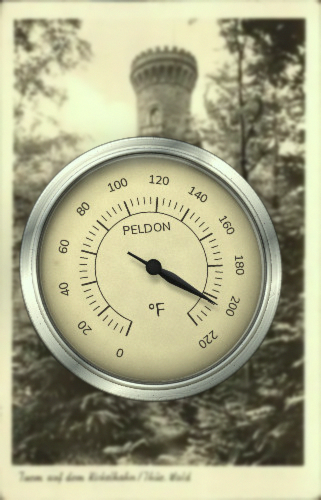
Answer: **204** °F
